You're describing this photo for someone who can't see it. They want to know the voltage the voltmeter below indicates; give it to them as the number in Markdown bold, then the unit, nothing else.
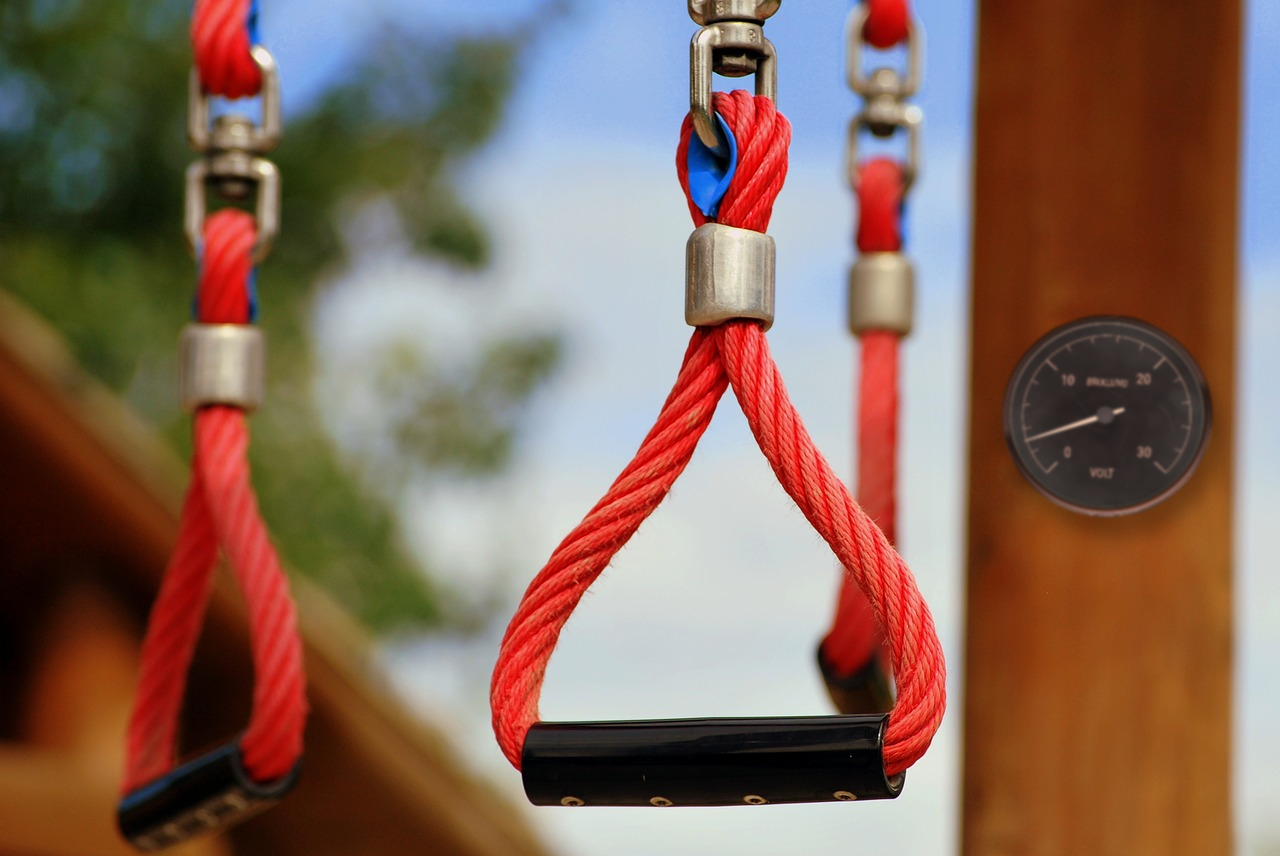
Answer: **3** V
